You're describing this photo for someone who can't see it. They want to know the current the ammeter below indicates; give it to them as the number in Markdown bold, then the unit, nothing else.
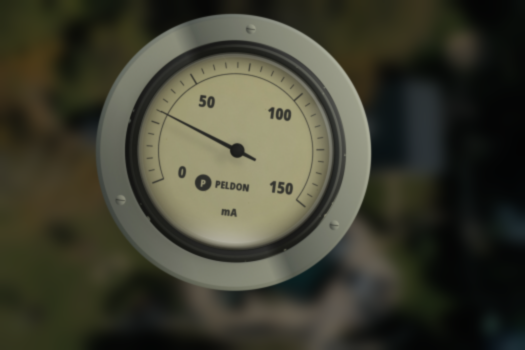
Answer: **30** mA
